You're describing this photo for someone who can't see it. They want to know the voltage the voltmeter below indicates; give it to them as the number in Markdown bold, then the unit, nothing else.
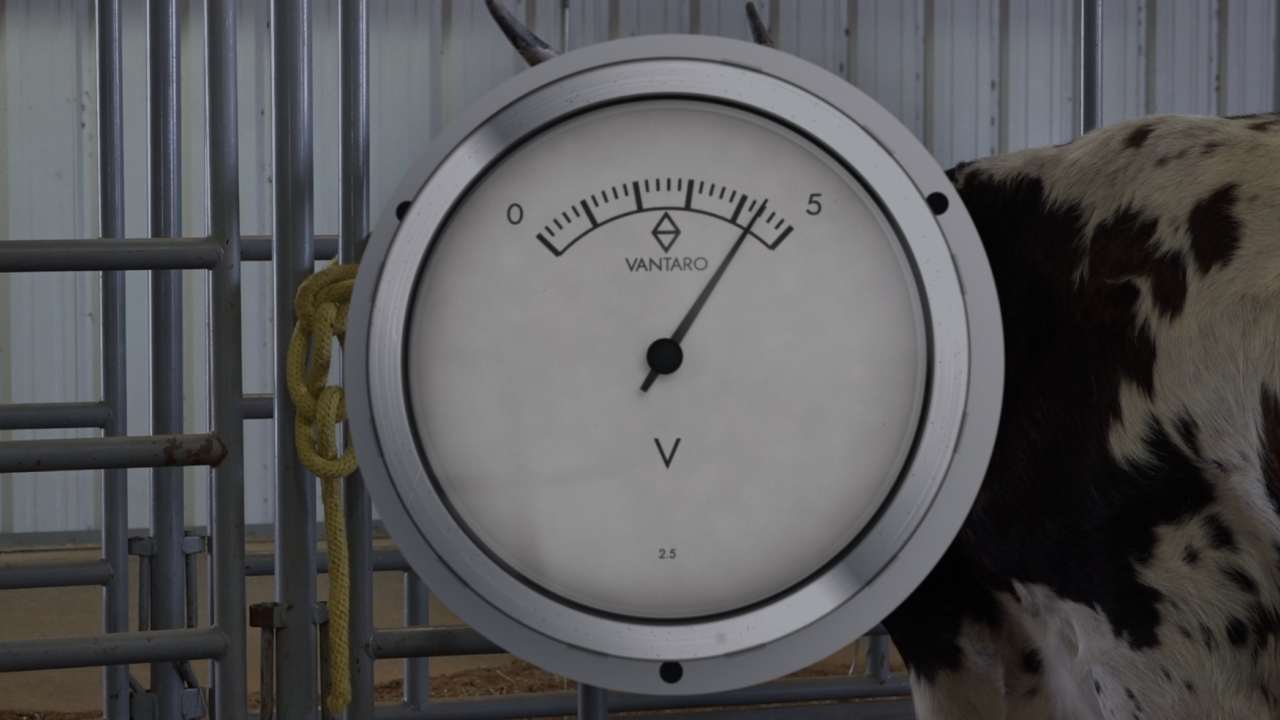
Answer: **4.4** V
